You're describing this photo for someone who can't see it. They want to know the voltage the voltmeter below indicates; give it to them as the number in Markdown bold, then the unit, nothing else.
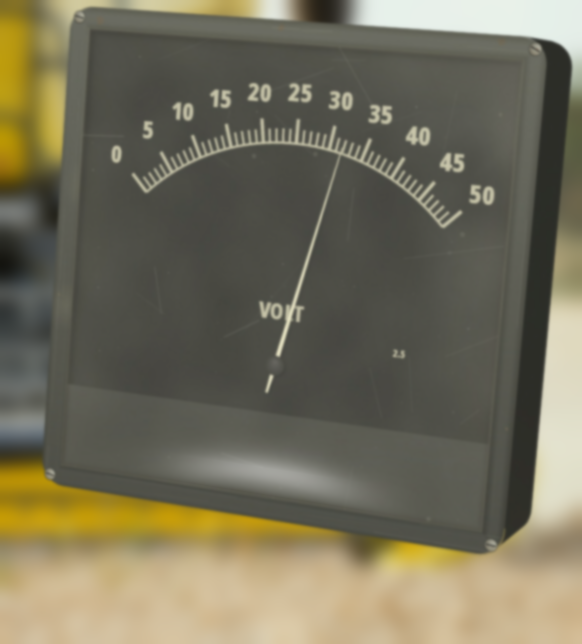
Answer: **32** V
